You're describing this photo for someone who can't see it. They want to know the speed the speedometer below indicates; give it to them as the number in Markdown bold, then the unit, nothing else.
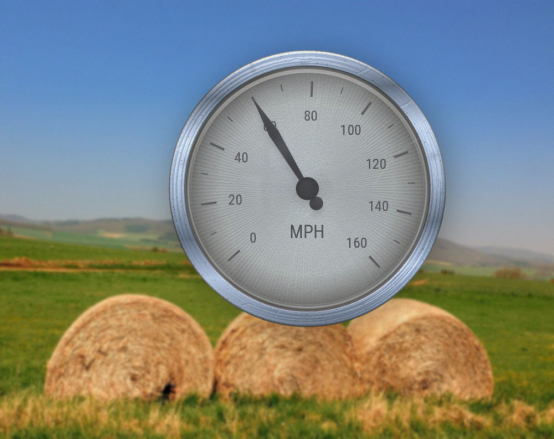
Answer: **60** mph
